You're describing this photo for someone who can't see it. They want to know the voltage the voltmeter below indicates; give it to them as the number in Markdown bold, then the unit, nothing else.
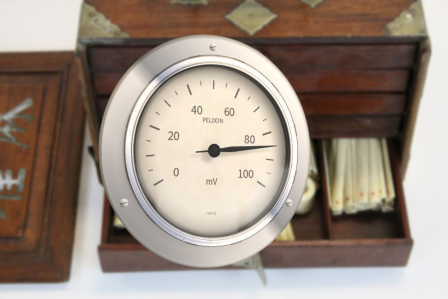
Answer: **85** mV
